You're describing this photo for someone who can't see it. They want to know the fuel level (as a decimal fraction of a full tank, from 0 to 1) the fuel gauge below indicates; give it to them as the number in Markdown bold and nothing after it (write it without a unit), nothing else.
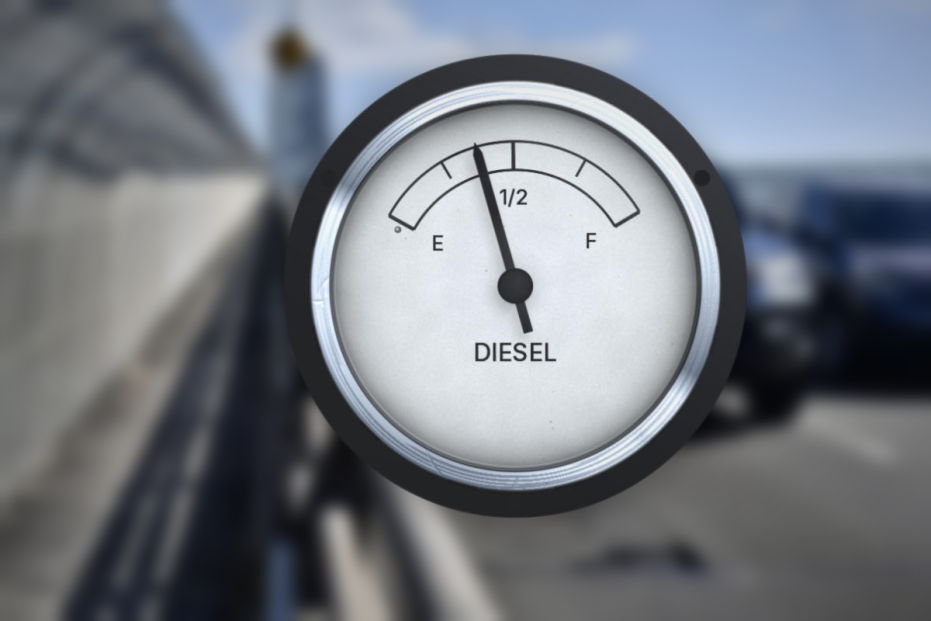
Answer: **0.375**
